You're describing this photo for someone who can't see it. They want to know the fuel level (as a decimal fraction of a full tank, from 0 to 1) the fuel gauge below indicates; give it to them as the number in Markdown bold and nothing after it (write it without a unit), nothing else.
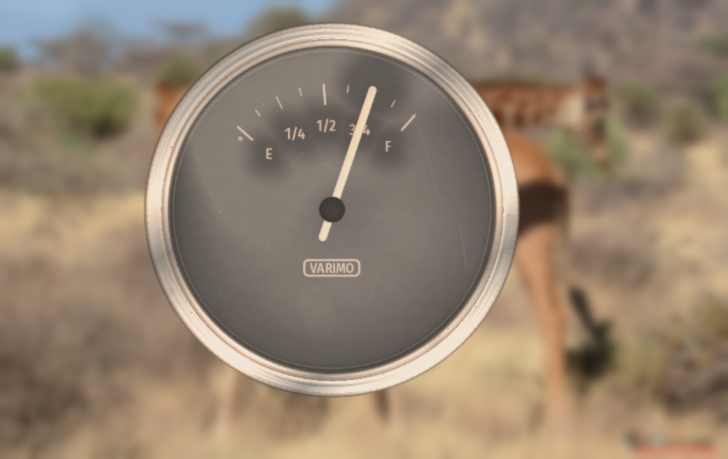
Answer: **0.75**
